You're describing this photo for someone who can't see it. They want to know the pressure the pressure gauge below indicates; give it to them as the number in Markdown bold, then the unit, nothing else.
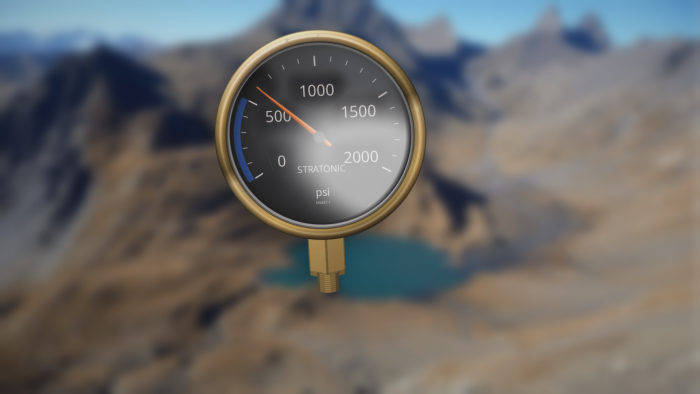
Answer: **600** psi
